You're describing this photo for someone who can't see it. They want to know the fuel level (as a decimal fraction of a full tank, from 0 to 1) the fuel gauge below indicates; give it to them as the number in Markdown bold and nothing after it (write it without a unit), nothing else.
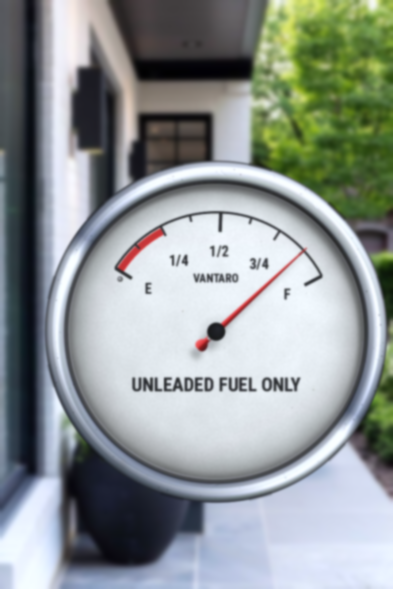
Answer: **0.875**
